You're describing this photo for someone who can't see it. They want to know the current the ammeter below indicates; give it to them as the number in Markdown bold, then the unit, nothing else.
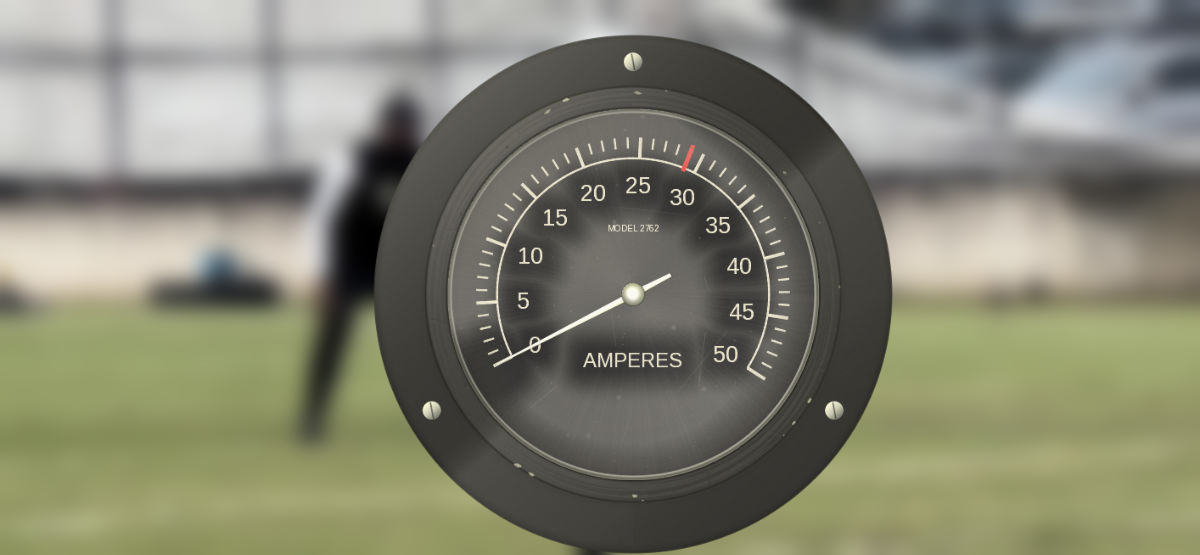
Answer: **0** A
